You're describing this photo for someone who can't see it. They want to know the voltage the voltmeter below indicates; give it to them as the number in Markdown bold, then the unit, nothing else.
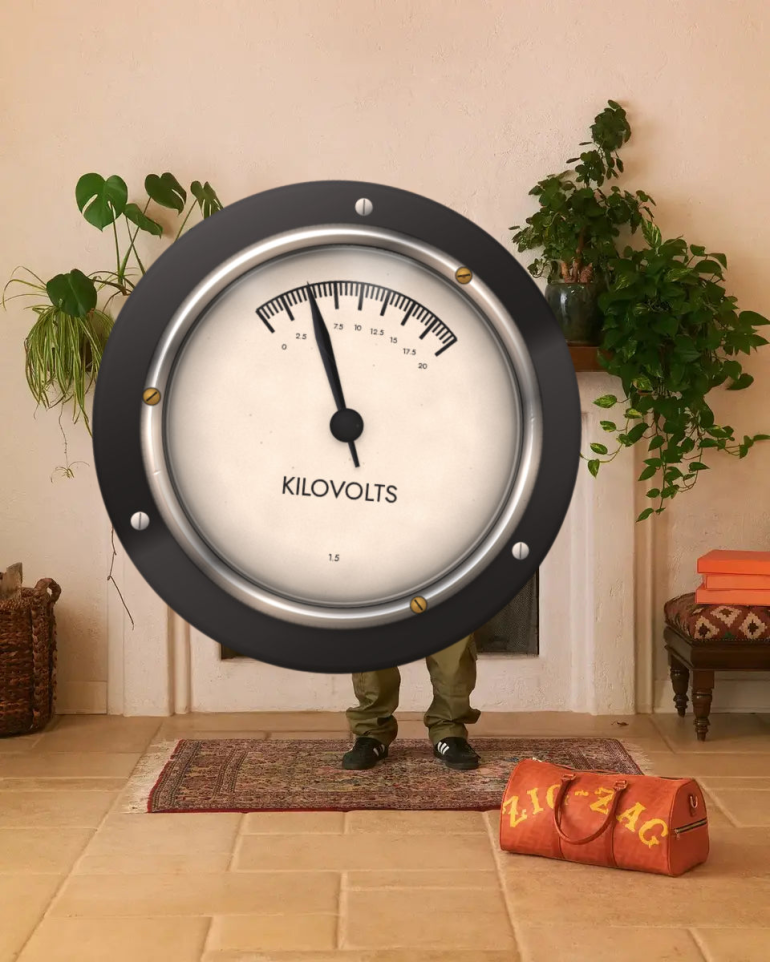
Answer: **5** kV
